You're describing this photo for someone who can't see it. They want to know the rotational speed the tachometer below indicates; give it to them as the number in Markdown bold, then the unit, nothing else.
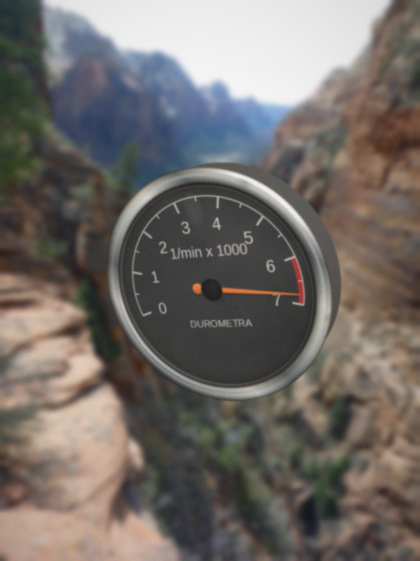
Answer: **6750** rpm
